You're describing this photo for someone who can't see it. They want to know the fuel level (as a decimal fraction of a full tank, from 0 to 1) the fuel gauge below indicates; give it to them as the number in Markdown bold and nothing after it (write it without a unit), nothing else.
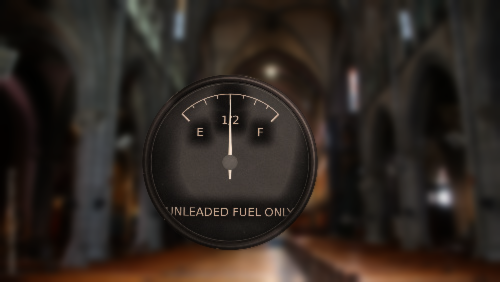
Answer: **0.5**
